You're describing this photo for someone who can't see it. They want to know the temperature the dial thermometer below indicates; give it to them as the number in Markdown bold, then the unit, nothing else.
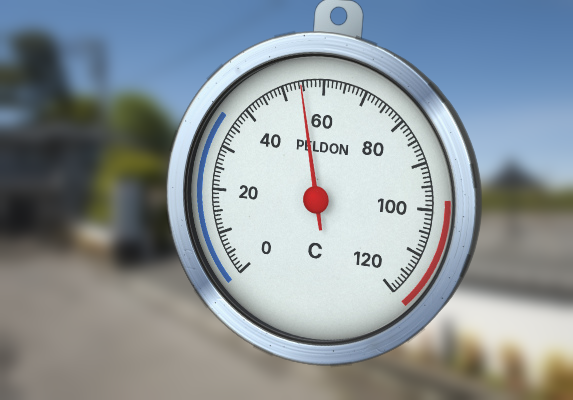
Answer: **55** °C
